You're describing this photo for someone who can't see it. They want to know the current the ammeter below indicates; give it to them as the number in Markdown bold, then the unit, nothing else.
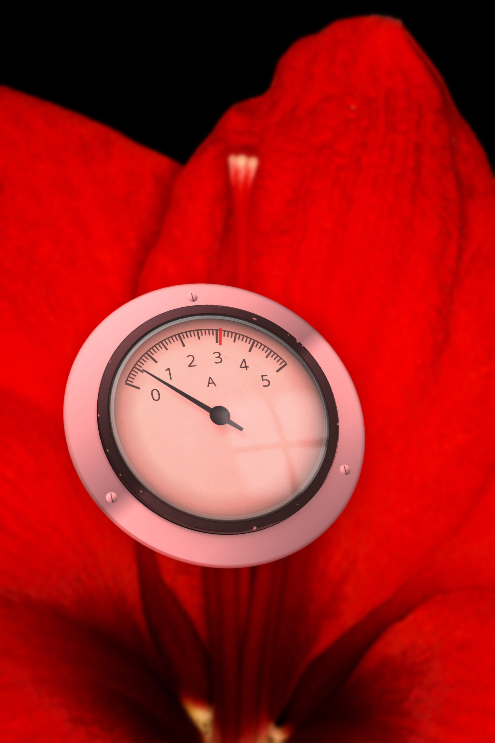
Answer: **0.5** A
